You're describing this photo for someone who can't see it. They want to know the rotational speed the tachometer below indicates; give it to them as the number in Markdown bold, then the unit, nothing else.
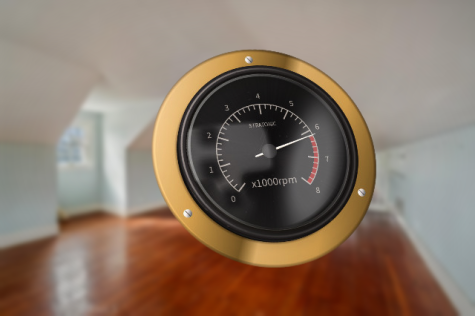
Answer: **6200** rpm
